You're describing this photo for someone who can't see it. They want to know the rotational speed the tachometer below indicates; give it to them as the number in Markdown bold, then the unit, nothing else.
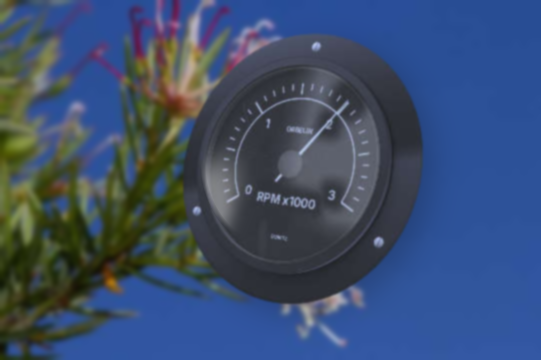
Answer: **2000** rpm
